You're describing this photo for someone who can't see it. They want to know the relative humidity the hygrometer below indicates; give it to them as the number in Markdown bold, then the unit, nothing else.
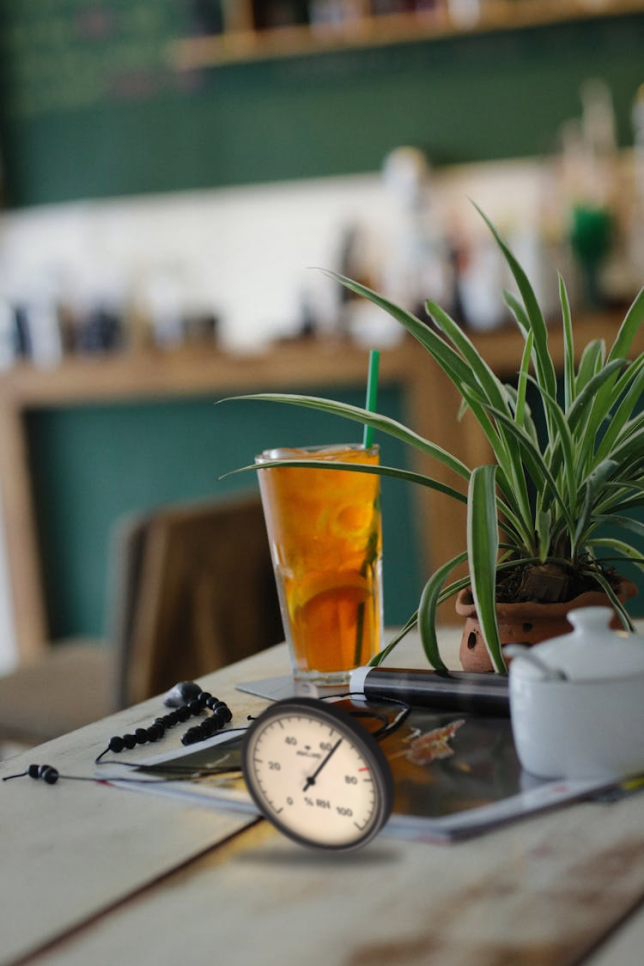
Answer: **64** %
